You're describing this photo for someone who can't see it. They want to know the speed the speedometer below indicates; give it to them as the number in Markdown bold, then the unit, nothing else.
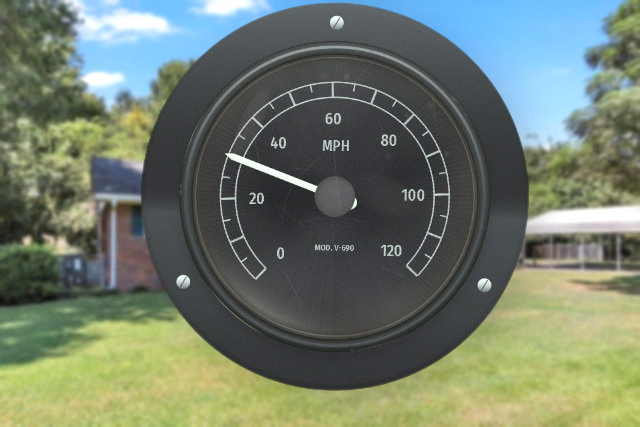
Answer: **30** mph
